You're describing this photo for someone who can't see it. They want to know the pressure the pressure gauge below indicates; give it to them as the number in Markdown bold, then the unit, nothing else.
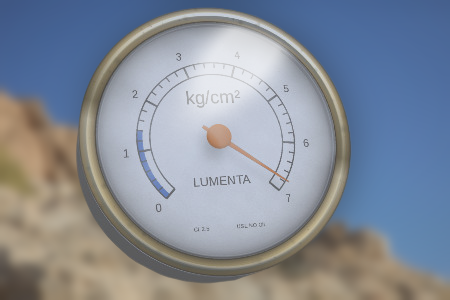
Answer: **6.8** kg/cm²
